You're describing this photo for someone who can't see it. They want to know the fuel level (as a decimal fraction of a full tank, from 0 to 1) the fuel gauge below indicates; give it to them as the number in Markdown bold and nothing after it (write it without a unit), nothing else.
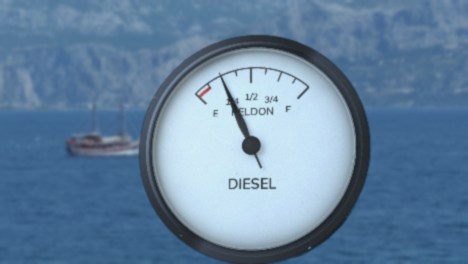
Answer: **0.25**
